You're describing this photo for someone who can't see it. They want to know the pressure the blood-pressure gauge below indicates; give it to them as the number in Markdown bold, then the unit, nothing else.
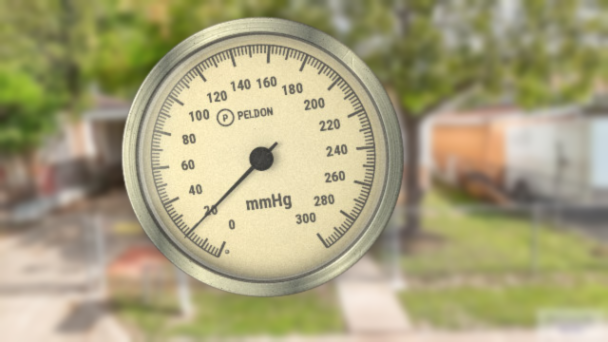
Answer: **20** mmHg
